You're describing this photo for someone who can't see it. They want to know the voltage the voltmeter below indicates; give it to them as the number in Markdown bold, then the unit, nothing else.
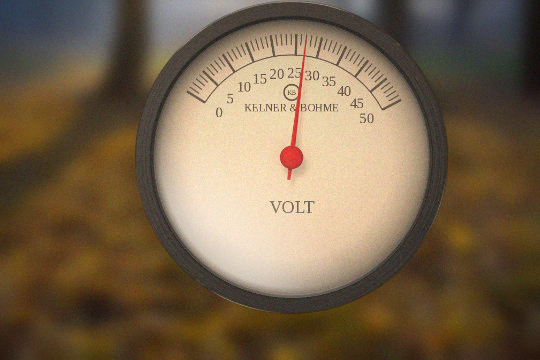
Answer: **27** V
